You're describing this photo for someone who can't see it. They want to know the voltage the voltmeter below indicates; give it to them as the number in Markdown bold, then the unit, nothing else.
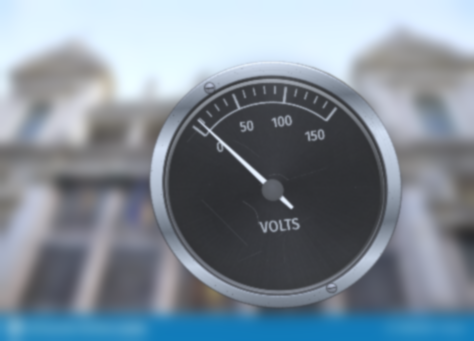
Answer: **10** V
